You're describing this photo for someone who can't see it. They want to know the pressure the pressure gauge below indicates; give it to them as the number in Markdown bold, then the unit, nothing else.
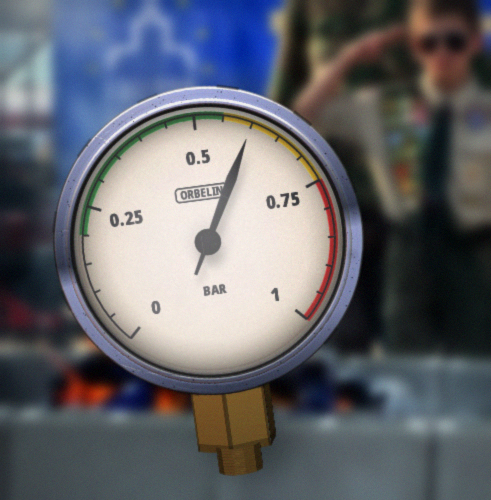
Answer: **0.6** bar
